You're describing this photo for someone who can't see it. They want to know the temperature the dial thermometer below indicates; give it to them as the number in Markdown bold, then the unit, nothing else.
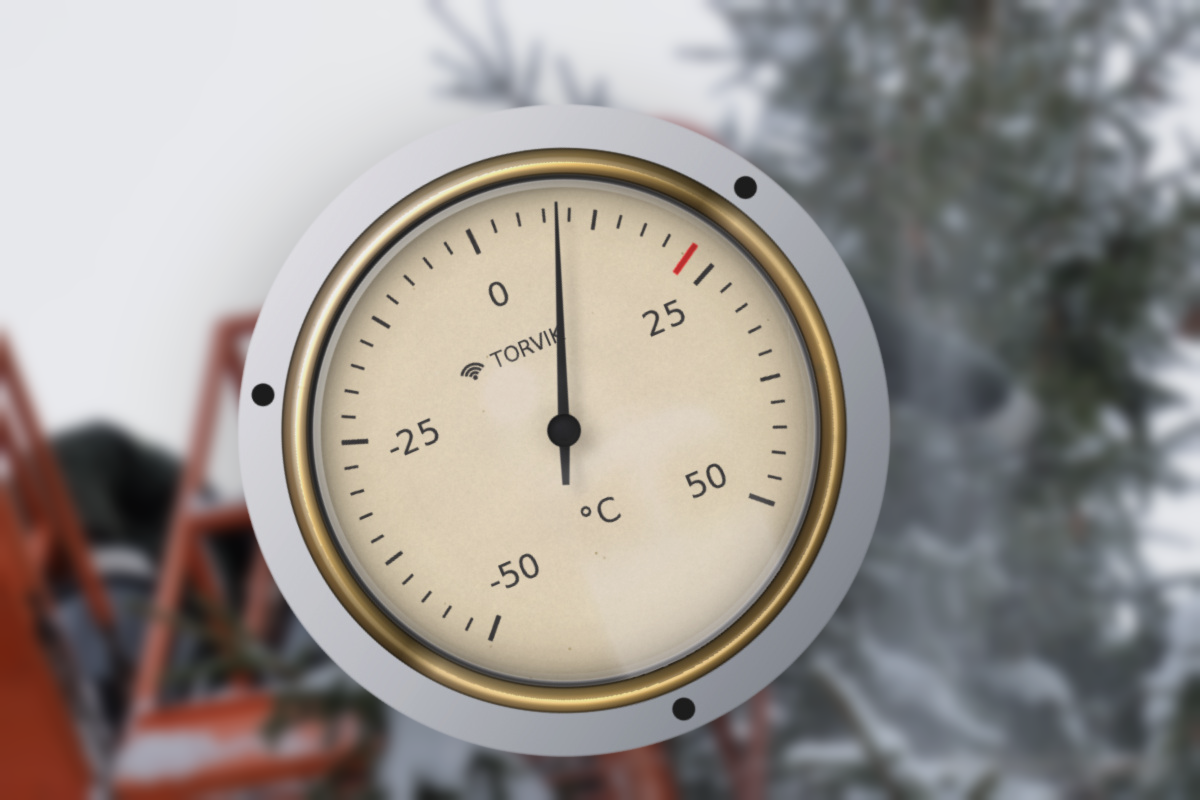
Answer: **8.75** °C
